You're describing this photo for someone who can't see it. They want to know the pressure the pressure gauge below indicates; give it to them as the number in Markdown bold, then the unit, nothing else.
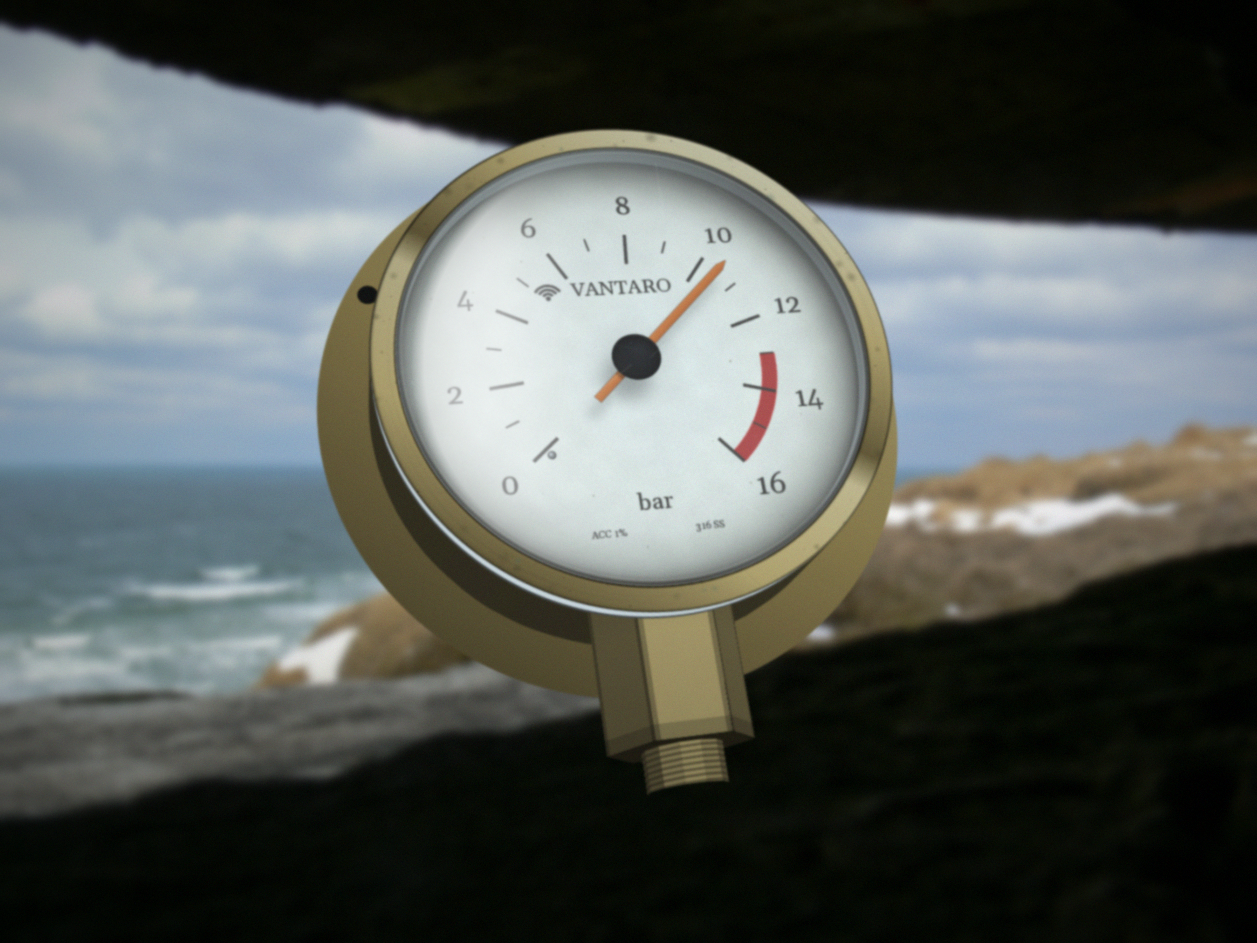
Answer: **10.5** bar
